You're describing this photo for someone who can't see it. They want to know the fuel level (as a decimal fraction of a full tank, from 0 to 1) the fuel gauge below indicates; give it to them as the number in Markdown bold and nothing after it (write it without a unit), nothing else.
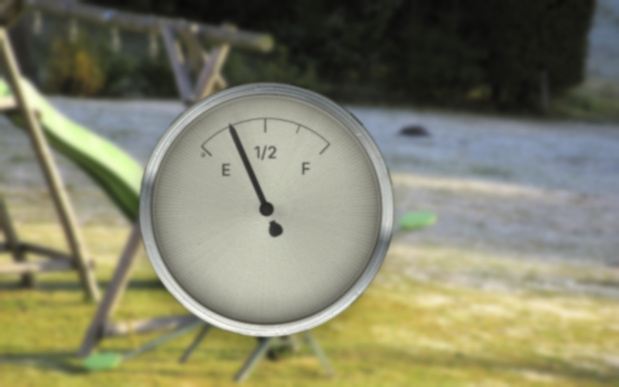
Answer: **0.25**
